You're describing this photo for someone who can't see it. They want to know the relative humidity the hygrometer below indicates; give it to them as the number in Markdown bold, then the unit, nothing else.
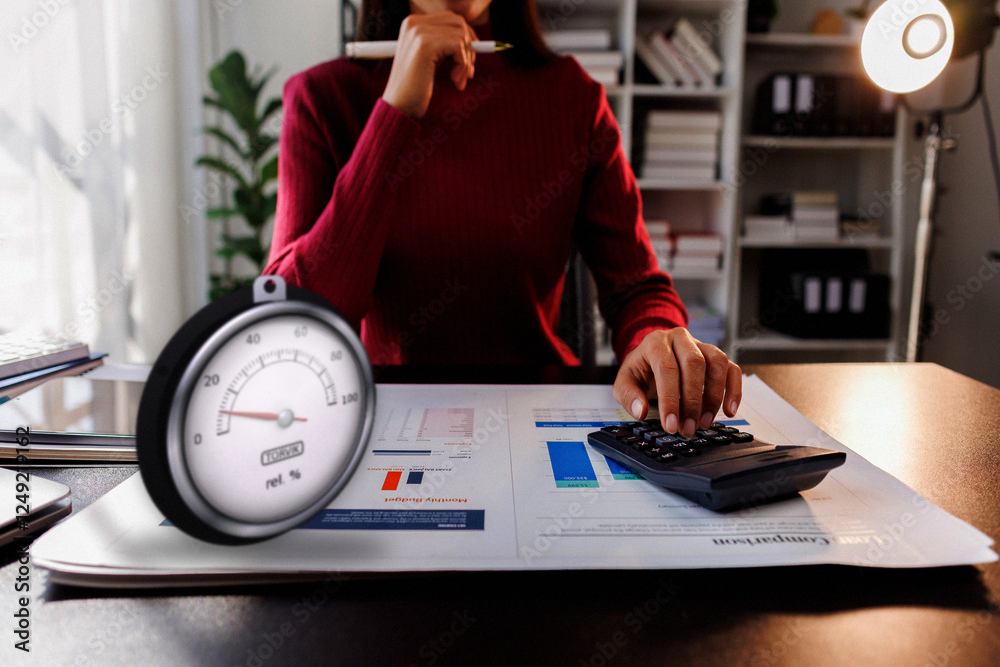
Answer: **10** %
